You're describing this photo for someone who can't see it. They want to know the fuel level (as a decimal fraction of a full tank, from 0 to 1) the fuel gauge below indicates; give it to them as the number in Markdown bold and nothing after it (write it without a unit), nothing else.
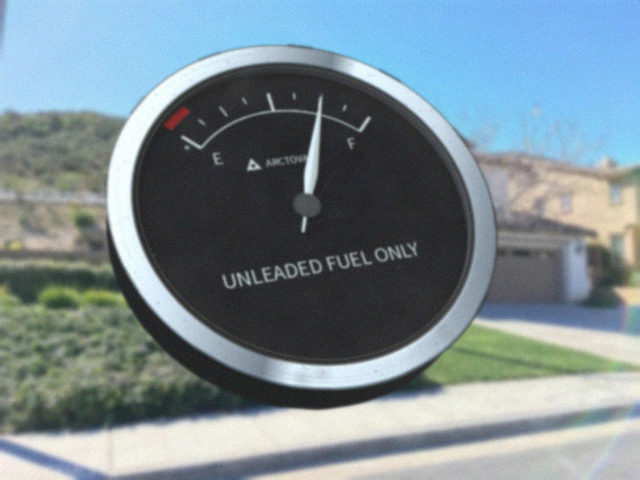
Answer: **0.75**
